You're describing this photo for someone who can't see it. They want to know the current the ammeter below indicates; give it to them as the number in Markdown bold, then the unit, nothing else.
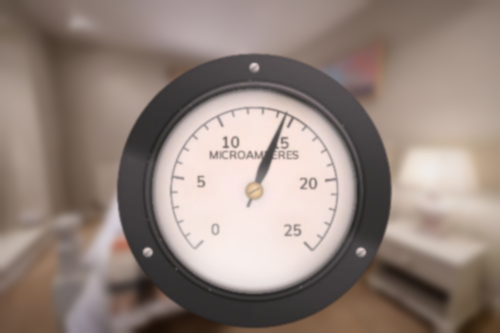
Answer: **14.5** µA
